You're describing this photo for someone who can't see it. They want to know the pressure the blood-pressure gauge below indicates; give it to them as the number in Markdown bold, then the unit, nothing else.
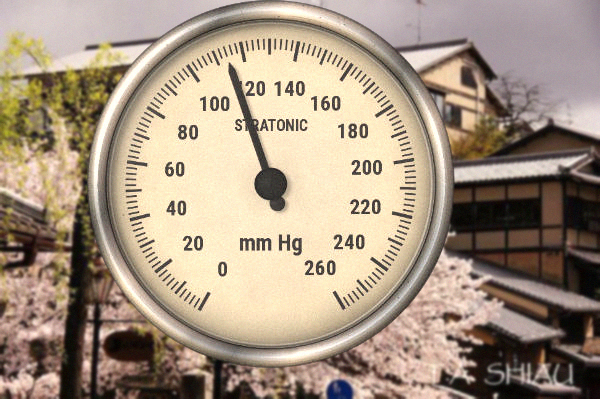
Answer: **114** mmHg
